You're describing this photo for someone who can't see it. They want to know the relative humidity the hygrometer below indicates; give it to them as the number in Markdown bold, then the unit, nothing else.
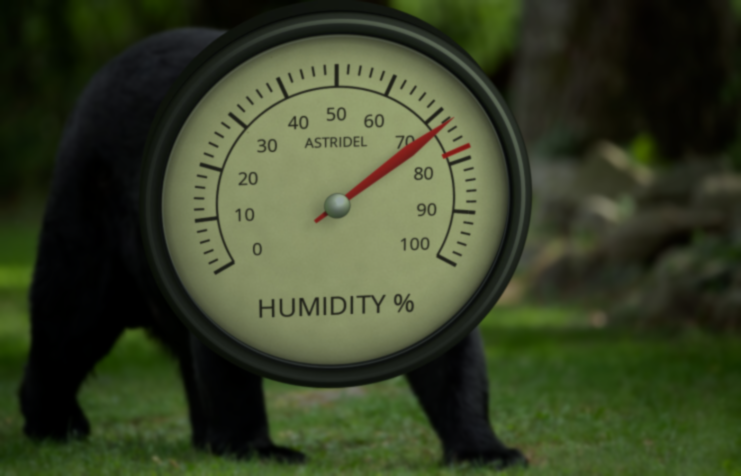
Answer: **72** %
